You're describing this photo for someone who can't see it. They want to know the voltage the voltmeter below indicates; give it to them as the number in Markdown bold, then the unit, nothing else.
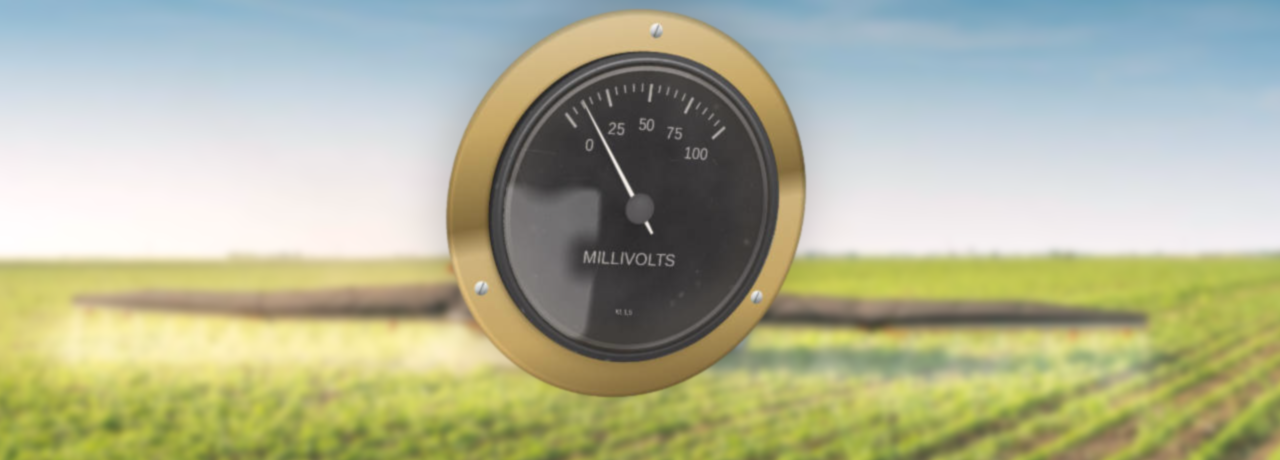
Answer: **10** mV
